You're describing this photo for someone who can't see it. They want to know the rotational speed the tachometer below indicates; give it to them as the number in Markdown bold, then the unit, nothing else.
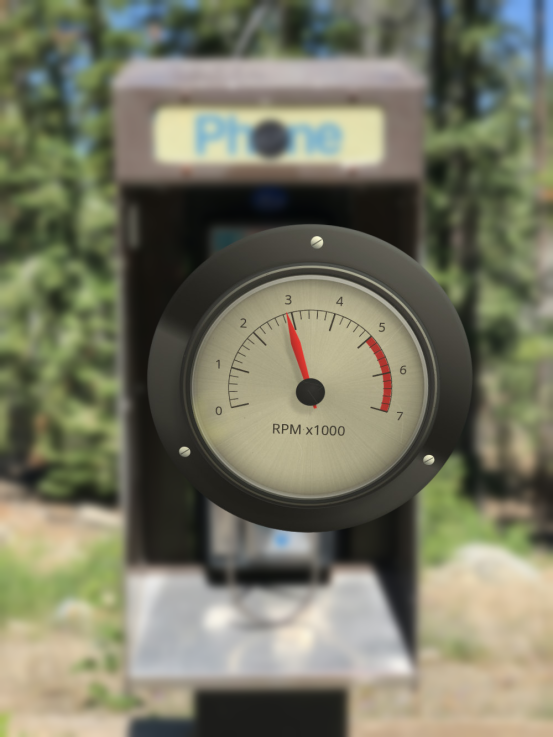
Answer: **2900** rpm
